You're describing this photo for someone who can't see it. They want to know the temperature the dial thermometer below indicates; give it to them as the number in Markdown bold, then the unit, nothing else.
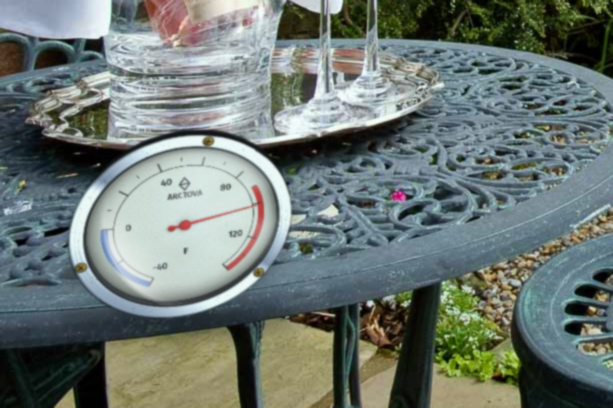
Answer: **100** °F
